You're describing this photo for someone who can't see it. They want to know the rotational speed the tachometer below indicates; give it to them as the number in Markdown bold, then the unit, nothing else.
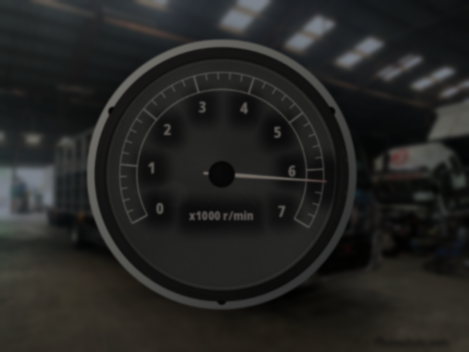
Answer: **6200** rpm
